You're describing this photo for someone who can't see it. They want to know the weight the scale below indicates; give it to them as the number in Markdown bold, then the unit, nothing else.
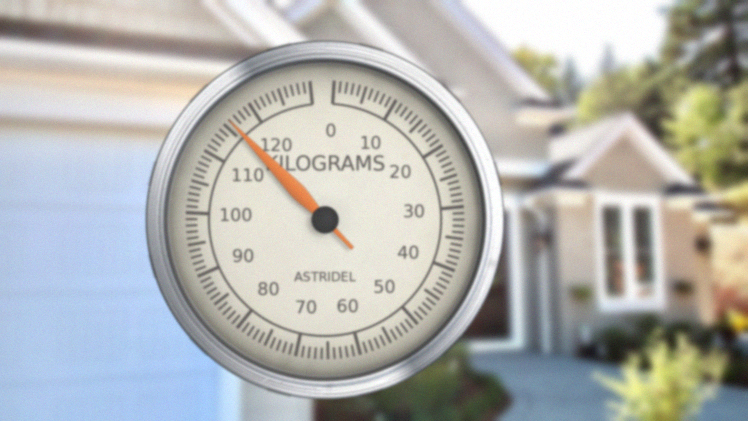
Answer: **116** kg
